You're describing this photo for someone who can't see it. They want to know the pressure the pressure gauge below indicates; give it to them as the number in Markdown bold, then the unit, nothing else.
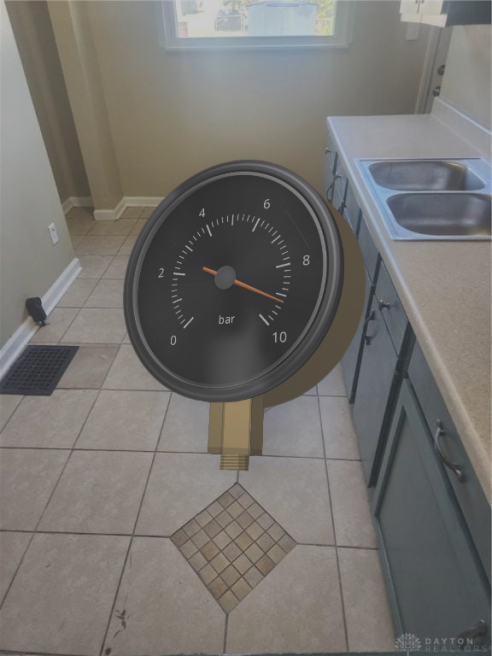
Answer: **9.2** bar
